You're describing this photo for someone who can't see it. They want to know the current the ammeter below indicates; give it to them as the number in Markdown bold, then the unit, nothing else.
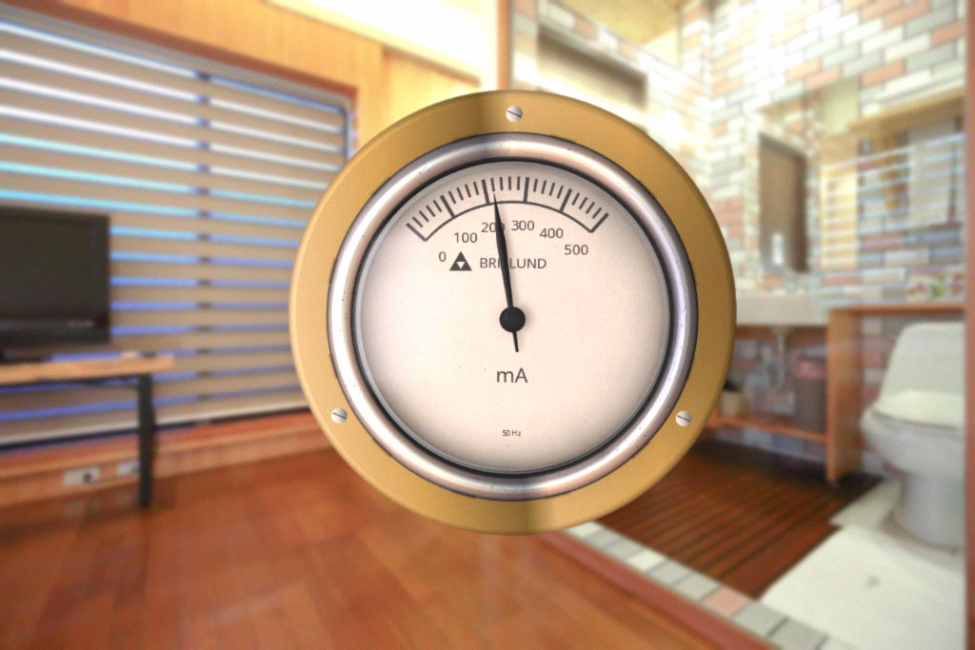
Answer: **220** mA
